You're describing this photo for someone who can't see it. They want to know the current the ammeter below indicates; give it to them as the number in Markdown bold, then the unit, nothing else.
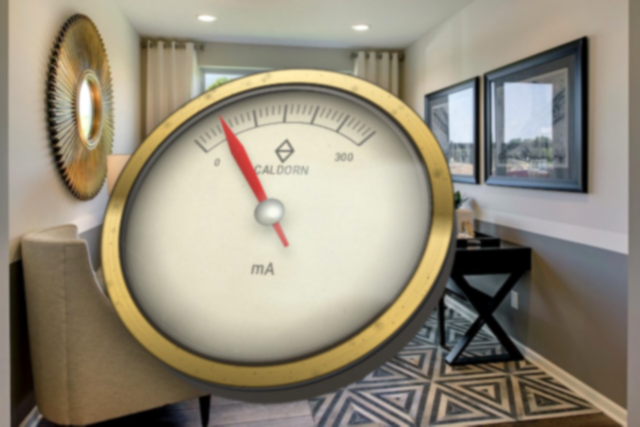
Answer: **50** mA
